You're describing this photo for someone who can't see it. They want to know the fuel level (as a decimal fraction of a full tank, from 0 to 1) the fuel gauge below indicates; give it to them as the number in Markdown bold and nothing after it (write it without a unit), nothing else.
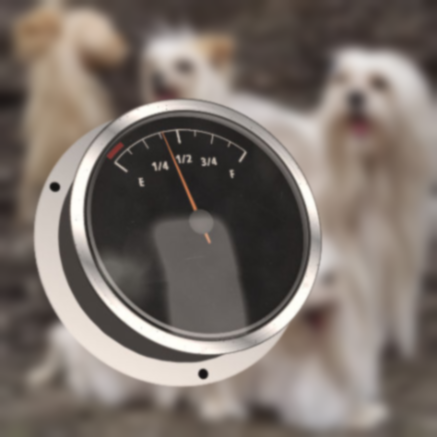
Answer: **0.375**
